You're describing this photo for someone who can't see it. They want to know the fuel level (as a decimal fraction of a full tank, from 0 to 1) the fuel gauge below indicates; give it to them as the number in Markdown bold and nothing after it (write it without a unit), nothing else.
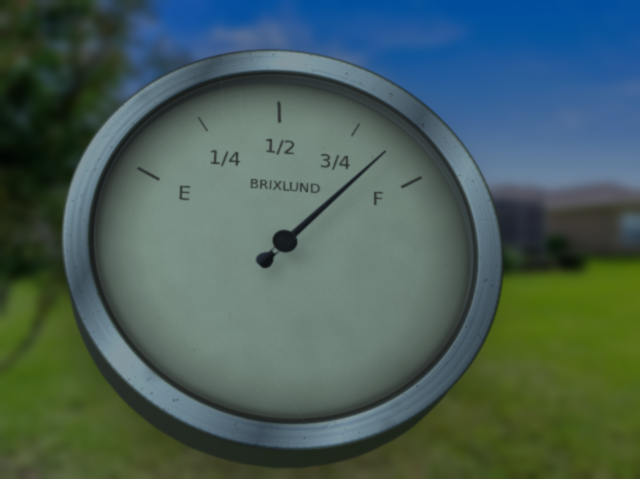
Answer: **0.875**
